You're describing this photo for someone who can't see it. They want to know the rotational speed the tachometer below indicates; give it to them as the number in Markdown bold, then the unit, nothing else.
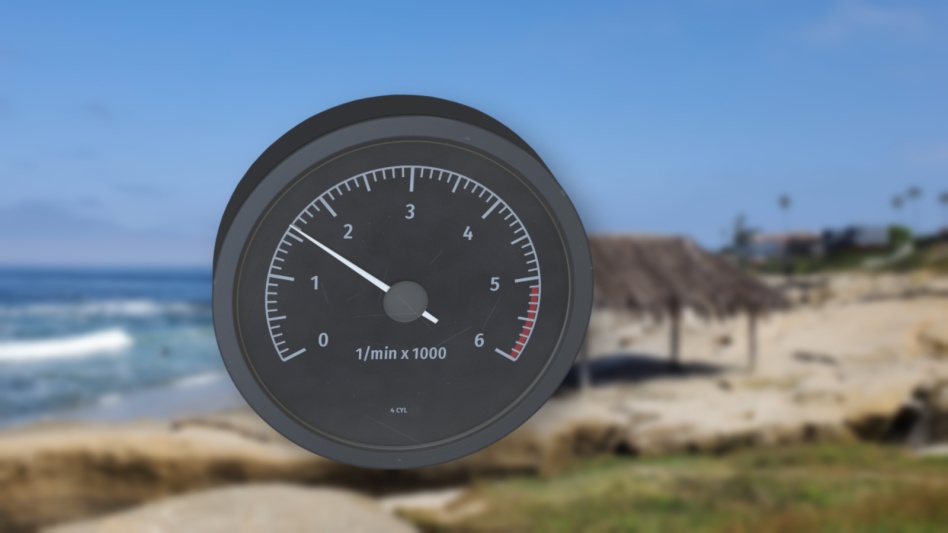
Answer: **1600** rpm
